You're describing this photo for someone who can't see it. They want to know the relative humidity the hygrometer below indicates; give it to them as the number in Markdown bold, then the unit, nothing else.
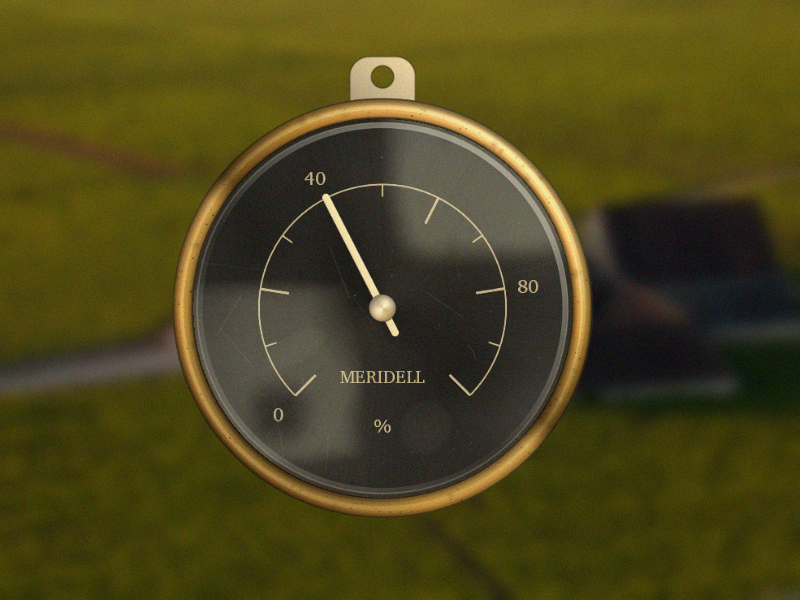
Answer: **40** %
